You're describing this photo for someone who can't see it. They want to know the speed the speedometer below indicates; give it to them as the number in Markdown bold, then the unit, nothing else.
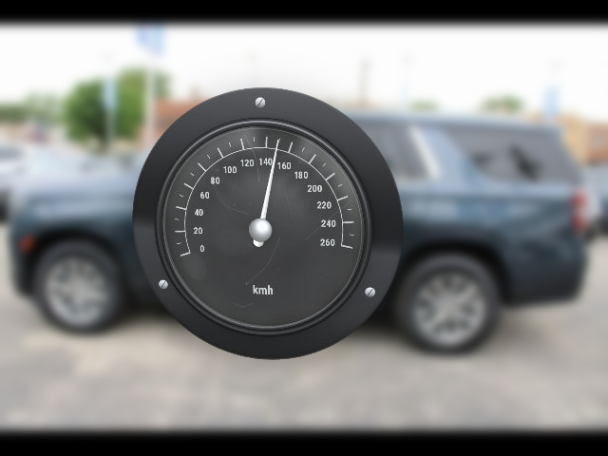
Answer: **150** km/h
